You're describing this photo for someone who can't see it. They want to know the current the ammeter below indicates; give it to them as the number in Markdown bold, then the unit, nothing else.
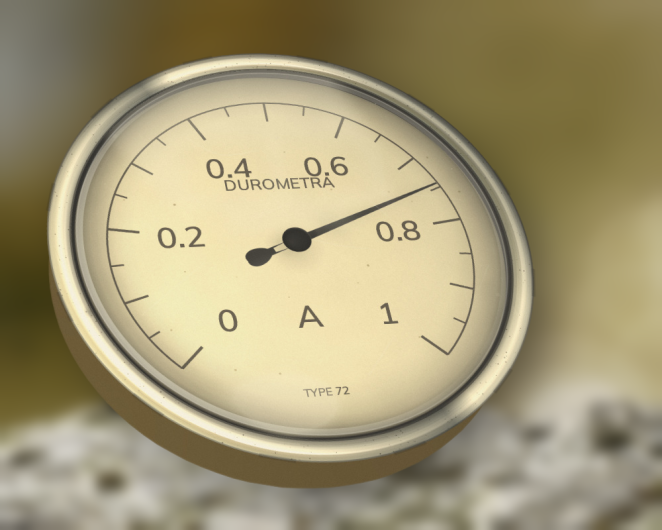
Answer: **0.75** A
